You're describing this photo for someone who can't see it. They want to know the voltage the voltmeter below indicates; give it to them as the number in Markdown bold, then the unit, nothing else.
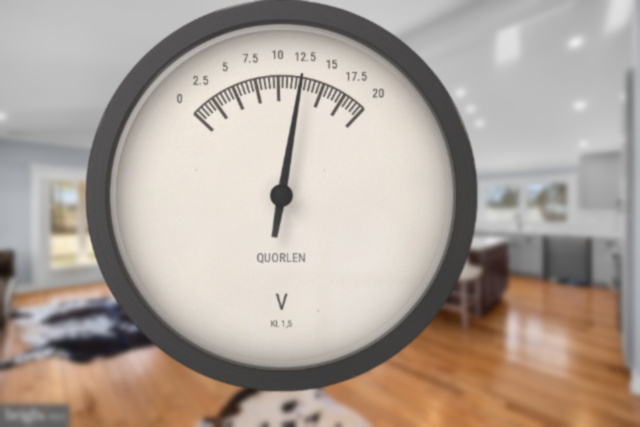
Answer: **12.5** V
